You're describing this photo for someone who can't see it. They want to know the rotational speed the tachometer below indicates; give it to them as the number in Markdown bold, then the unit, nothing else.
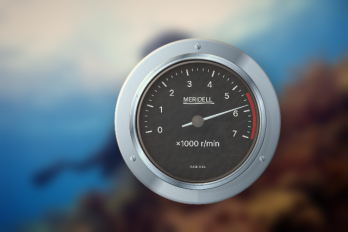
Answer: **5800** rpm
